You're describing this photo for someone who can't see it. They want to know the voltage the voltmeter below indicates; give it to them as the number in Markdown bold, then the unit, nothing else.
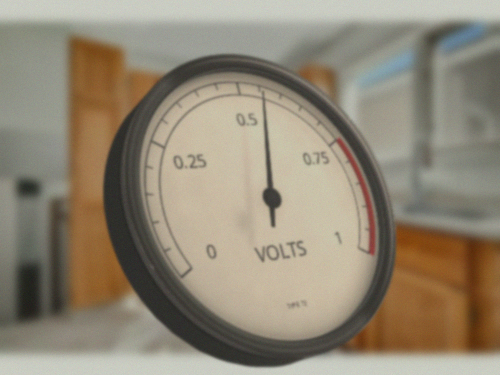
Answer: **0.55** V
